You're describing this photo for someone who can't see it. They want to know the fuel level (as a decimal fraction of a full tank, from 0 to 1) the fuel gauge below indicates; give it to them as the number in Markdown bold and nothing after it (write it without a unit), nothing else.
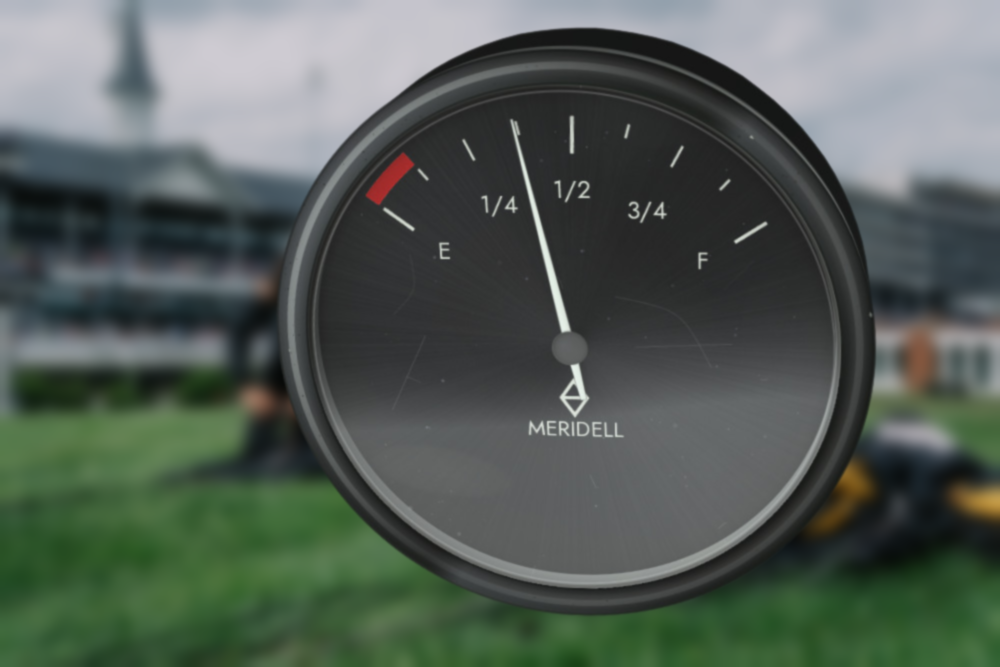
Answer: **0.375**
